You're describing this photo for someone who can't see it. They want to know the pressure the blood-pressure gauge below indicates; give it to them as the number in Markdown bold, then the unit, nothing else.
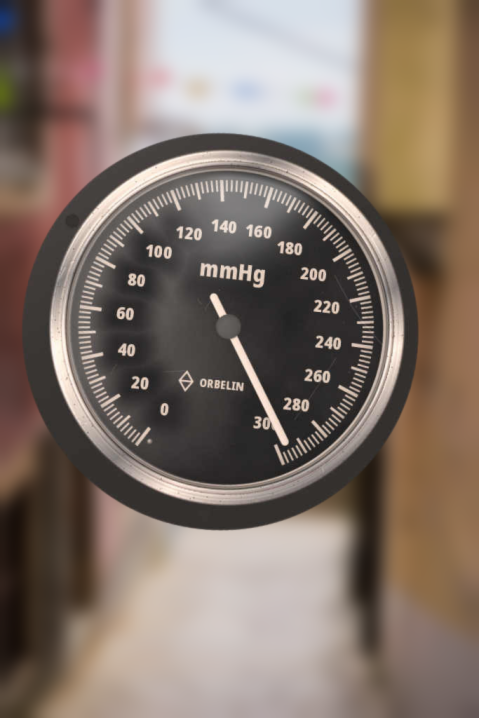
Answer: **296** mmHg
